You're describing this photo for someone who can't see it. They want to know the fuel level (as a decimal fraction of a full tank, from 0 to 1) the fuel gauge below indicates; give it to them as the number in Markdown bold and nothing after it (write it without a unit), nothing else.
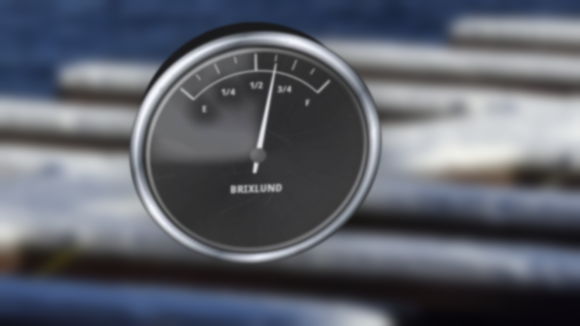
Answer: **0.625**
